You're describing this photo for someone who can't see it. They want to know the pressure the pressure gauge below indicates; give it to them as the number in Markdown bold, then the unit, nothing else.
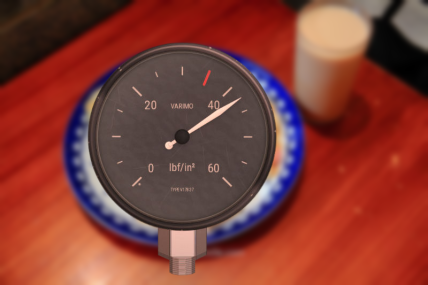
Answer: **42.5** psi
